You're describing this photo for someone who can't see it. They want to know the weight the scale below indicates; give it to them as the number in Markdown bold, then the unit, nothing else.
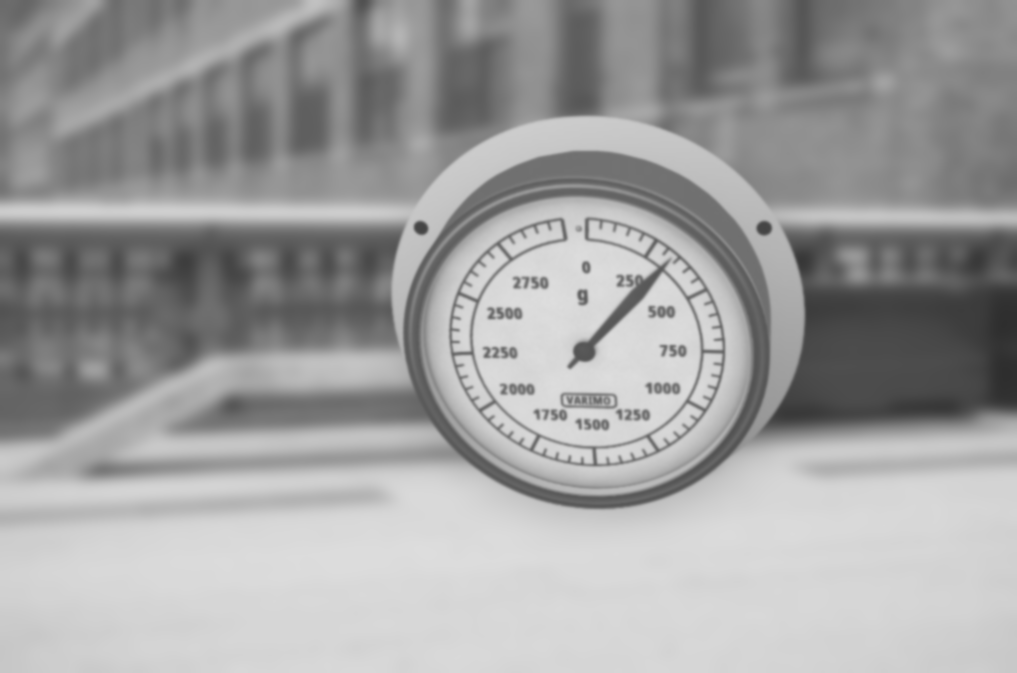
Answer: **325** g
